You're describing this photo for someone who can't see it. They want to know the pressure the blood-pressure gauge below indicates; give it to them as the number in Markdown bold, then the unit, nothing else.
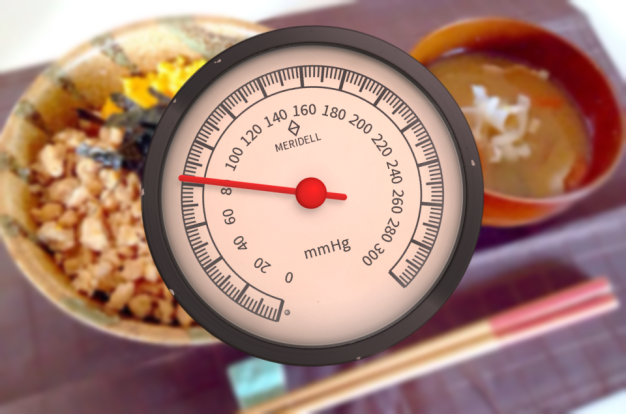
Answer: **82** mmHg
